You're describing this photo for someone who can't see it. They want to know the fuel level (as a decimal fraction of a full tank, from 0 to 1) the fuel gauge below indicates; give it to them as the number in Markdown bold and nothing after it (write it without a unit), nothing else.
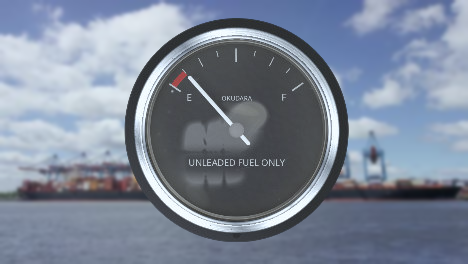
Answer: **0.125**
